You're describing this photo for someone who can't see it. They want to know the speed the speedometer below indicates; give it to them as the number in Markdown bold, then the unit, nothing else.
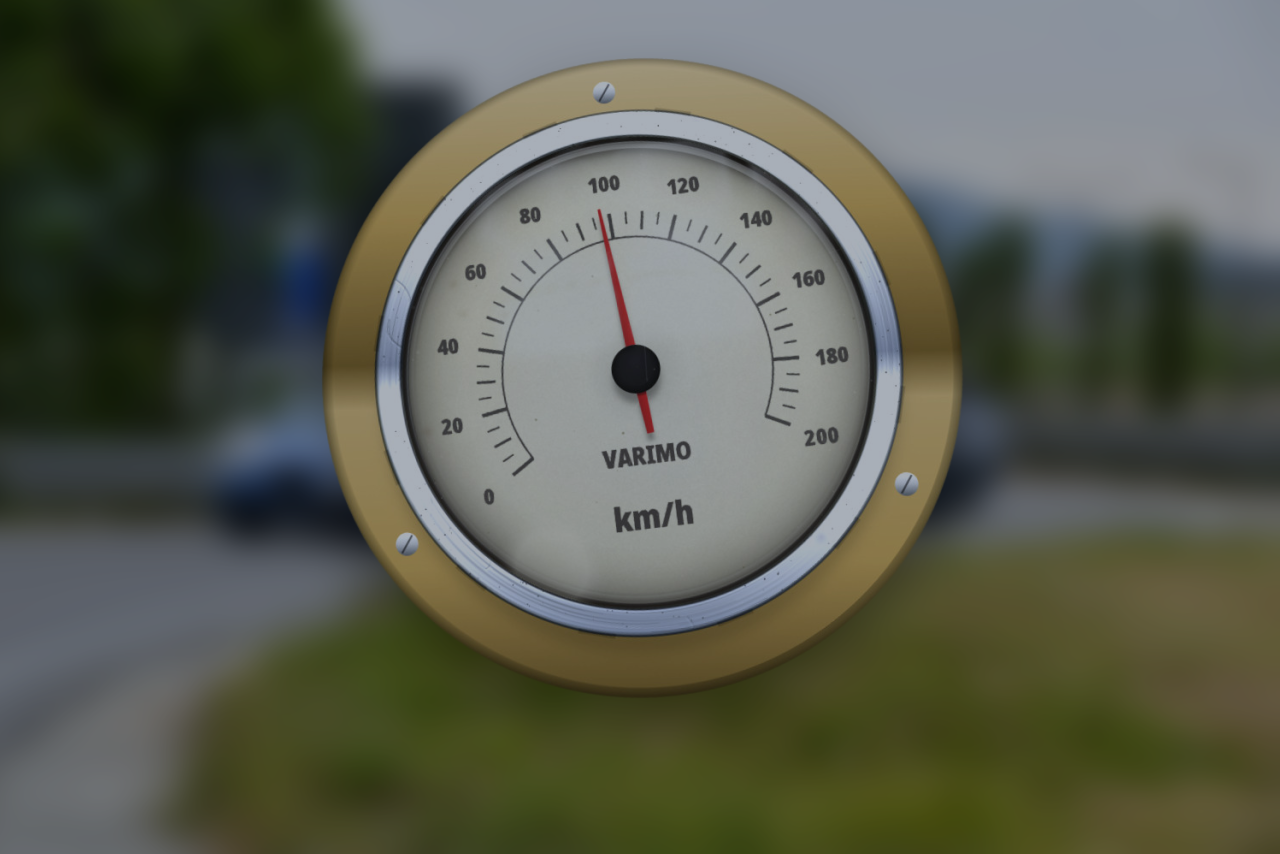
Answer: **97.5** km/h
